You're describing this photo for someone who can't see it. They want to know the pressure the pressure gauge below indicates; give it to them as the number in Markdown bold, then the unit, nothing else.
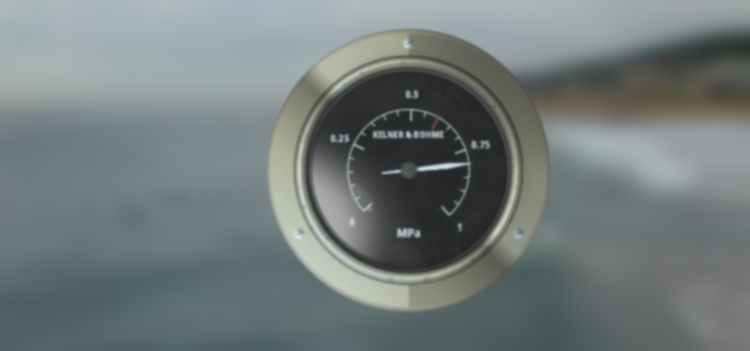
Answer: **0.8** MPa
